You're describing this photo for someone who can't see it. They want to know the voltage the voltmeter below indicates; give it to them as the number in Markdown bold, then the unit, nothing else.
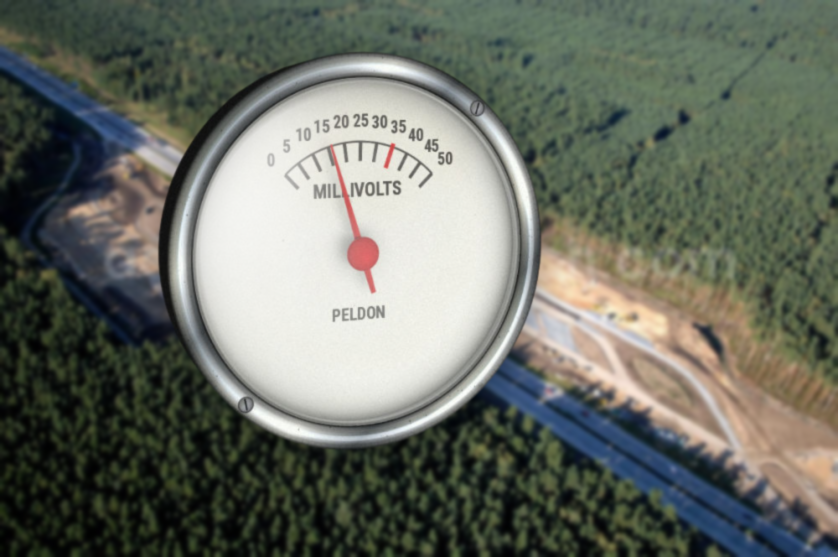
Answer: **15** mV
